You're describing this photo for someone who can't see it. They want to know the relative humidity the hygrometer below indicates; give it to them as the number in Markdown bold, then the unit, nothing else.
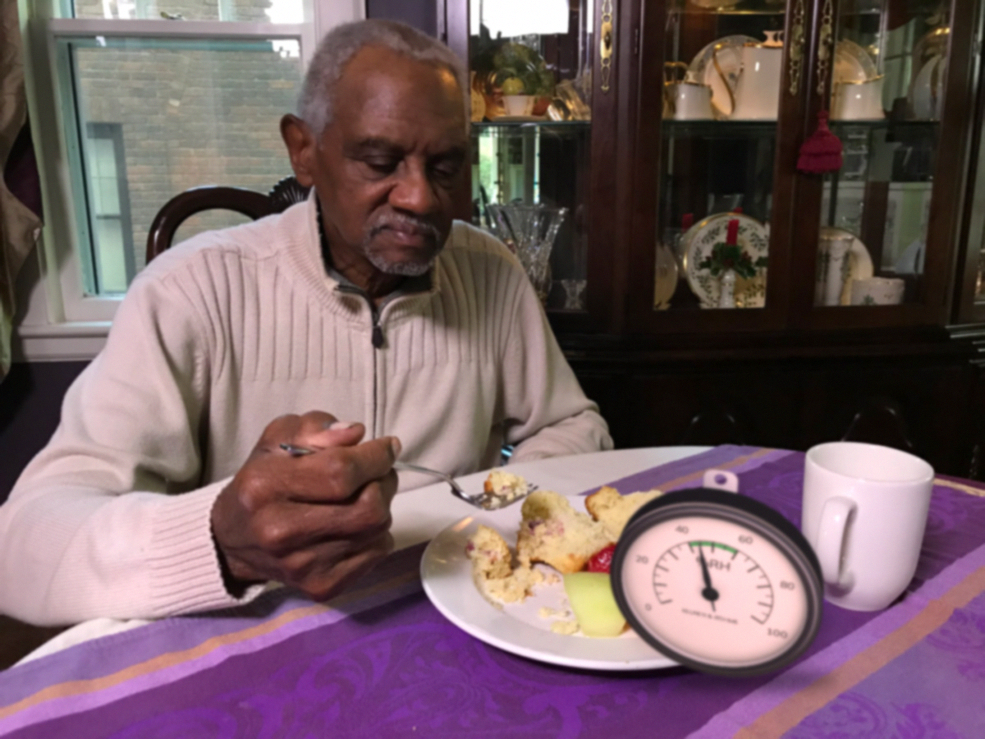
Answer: **45** %
